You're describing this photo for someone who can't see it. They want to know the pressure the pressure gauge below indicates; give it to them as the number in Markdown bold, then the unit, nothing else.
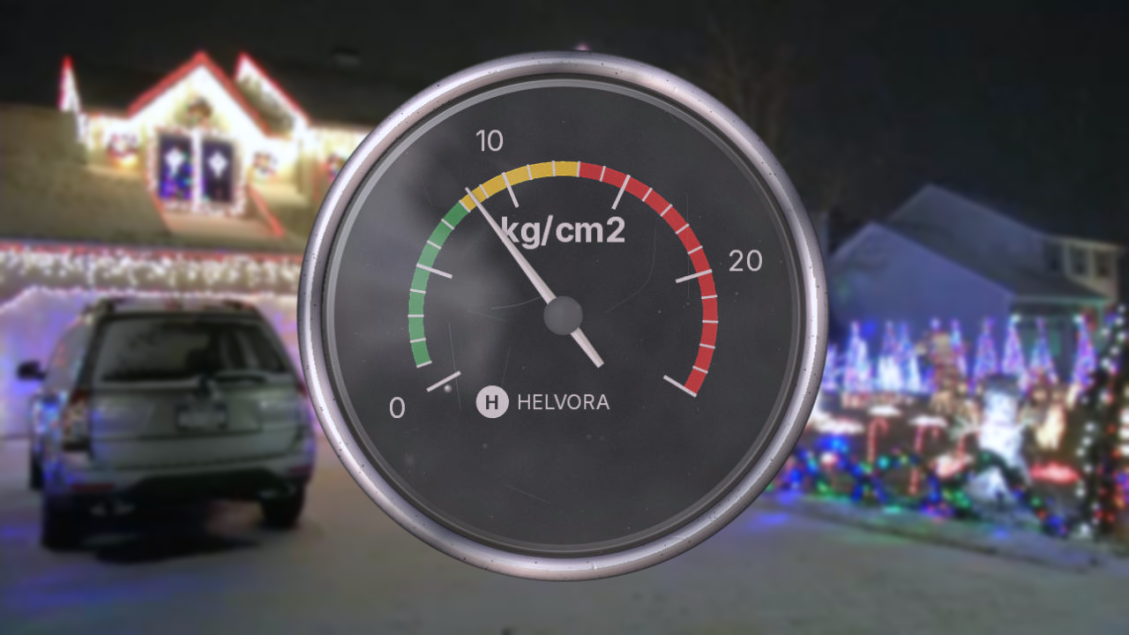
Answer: **8.5** kg/cm²
